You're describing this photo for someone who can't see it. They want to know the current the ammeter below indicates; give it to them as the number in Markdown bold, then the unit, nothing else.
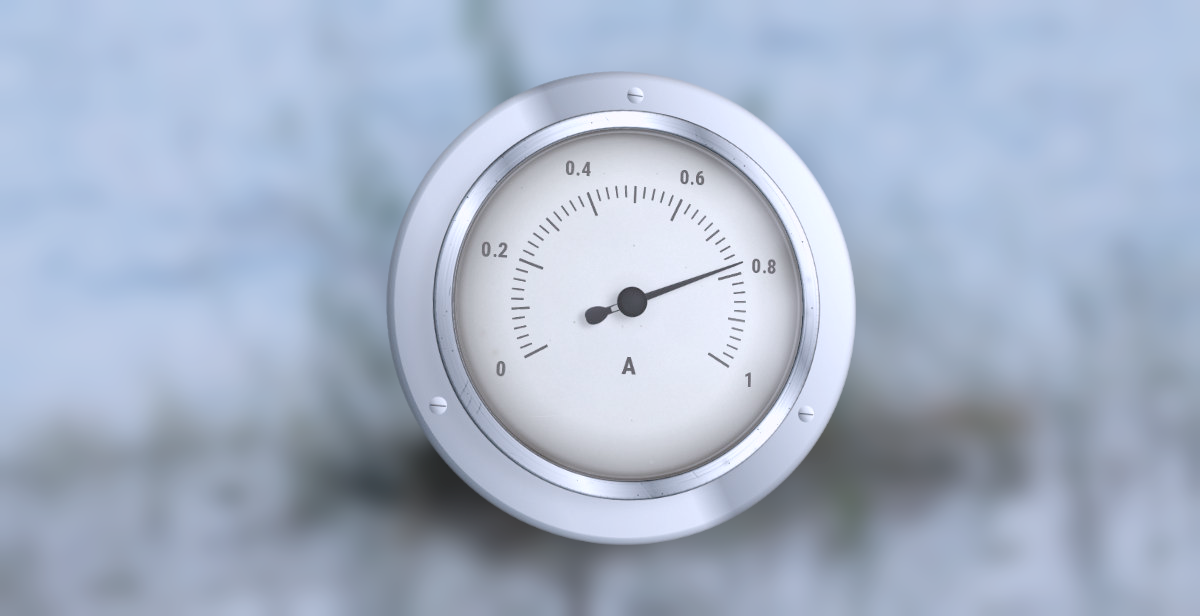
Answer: **0.78** A
